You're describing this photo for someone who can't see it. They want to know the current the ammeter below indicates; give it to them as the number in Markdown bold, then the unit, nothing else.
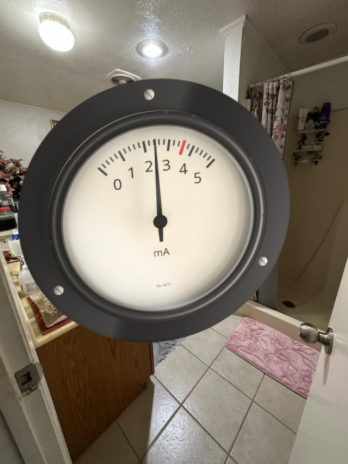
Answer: **2.4** mA
